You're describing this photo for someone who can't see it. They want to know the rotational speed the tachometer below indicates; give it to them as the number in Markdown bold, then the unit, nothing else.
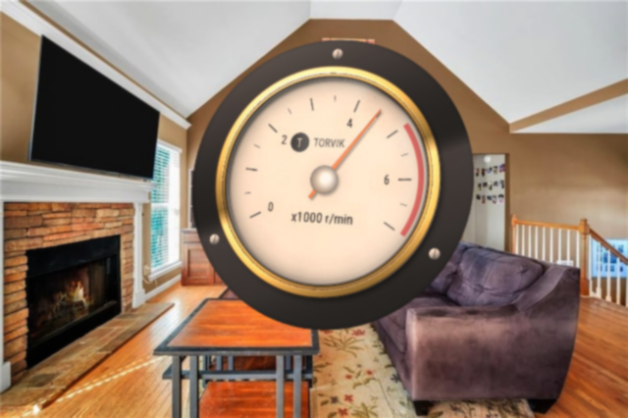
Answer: **4500** rpm
